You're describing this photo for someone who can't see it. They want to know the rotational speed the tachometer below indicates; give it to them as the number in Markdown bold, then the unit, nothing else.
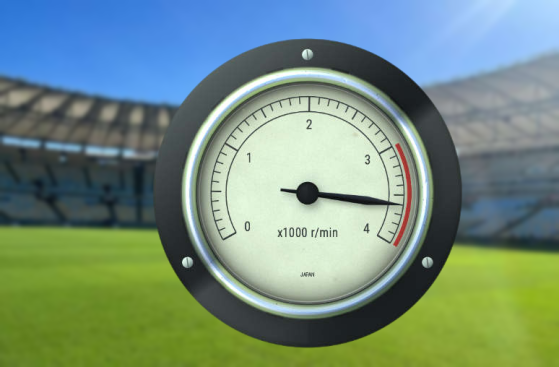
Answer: **3600** rpm
